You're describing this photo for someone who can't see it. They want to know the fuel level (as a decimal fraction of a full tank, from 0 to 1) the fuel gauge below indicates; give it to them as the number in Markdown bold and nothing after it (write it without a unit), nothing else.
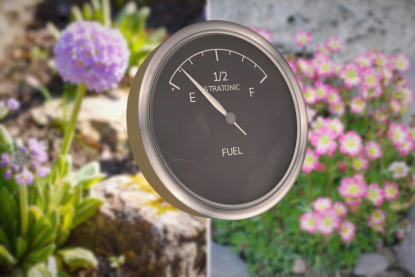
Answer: **0.125**
